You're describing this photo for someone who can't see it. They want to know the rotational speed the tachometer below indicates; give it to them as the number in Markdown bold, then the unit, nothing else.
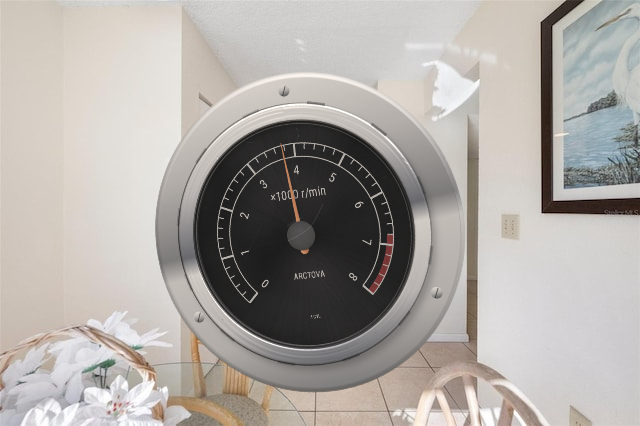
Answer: **3800** rpm
